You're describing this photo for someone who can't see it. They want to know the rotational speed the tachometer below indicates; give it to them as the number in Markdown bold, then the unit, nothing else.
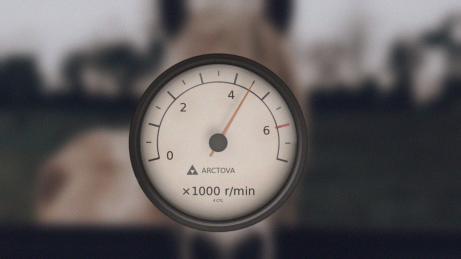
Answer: **4500** rpm
